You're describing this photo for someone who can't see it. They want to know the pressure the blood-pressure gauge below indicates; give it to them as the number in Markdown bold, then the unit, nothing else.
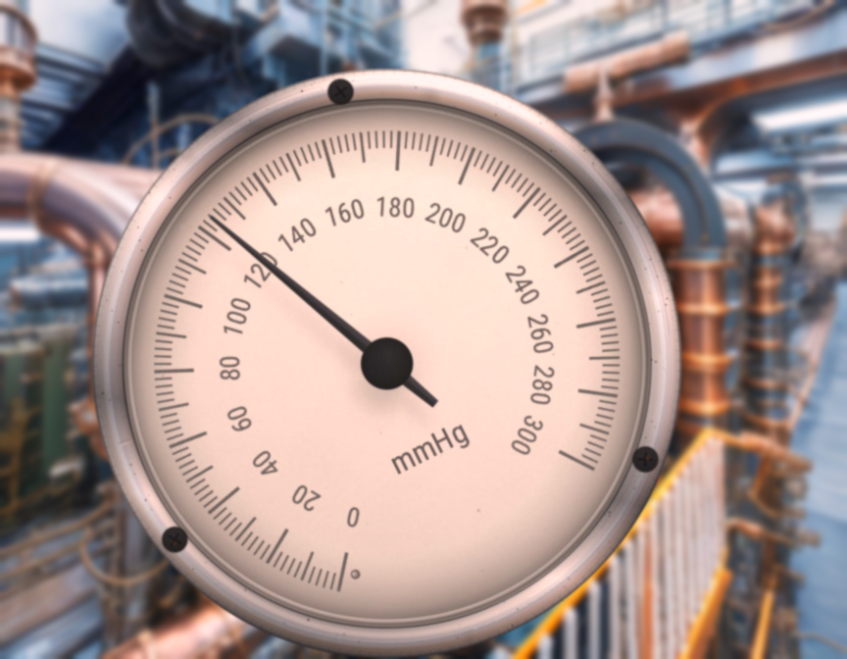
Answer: **124** mmHg
